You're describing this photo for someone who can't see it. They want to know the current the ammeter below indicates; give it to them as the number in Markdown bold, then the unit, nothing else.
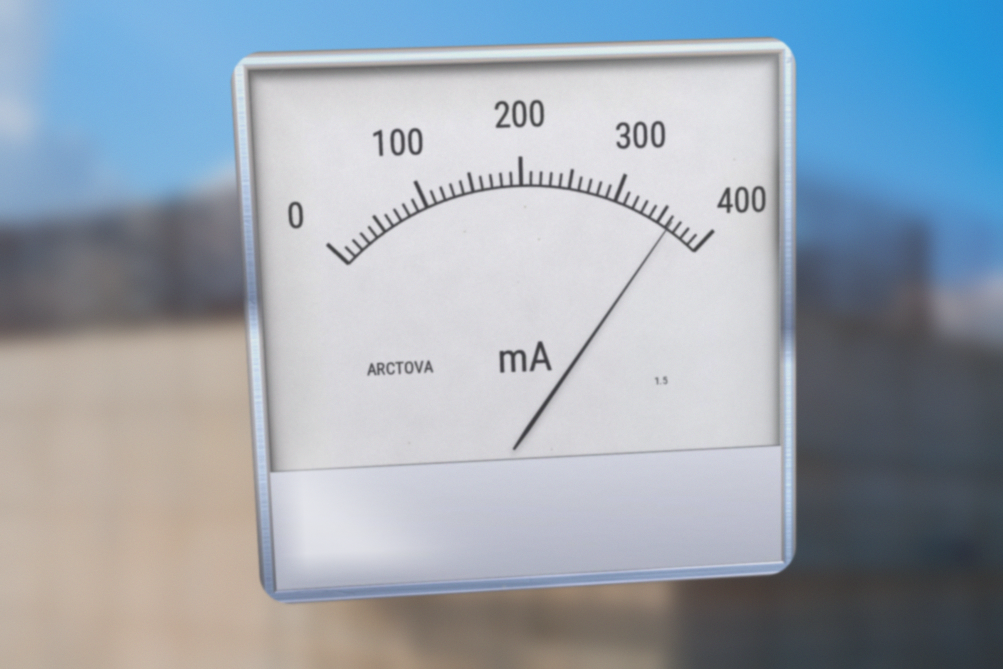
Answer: **360** mA
